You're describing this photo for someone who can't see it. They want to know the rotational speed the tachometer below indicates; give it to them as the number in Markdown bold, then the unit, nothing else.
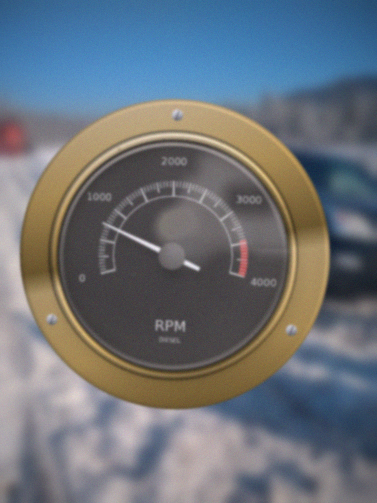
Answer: **750** rpm
